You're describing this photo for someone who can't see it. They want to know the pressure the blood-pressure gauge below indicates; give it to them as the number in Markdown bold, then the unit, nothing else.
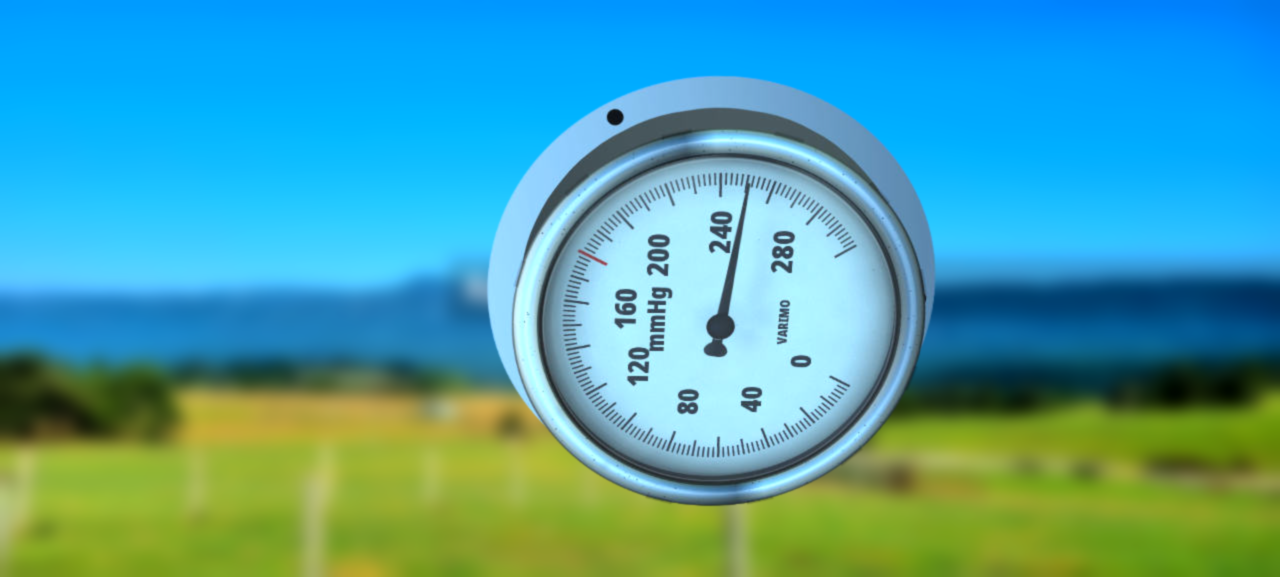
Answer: **250** mmHg
